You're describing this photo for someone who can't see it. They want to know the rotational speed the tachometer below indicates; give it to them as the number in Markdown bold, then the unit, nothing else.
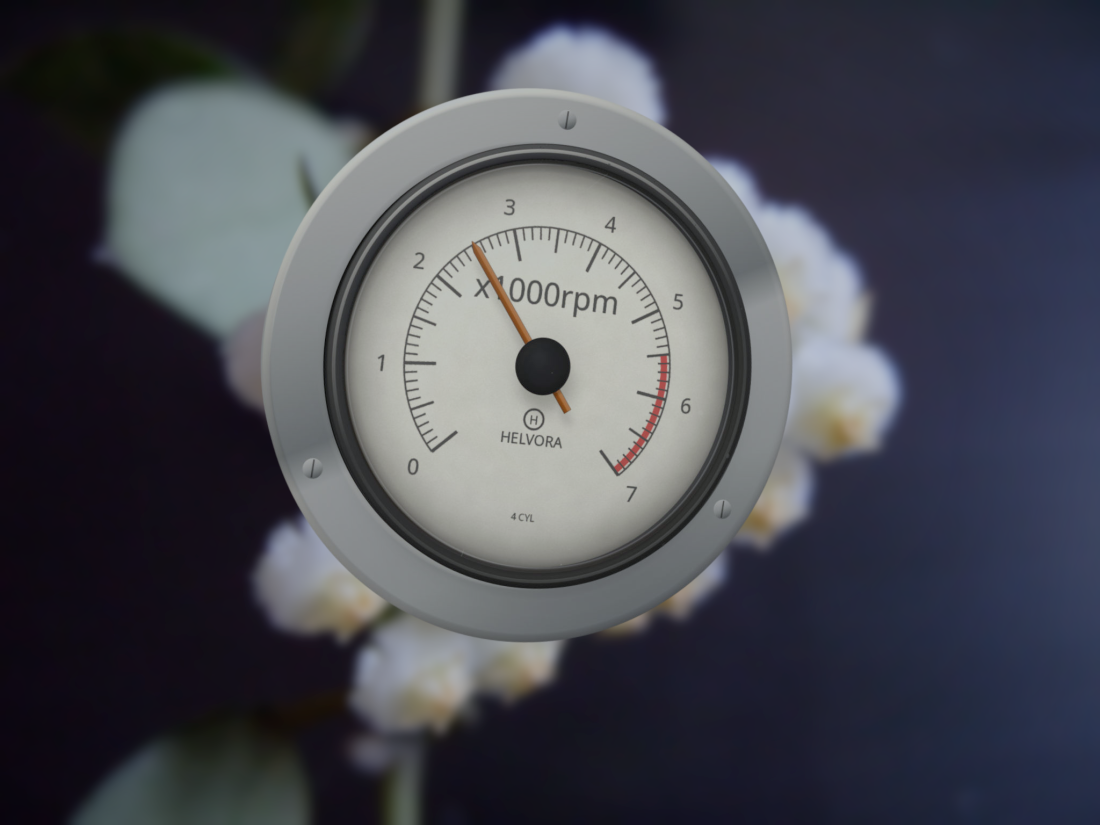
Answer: **2500** rpm
